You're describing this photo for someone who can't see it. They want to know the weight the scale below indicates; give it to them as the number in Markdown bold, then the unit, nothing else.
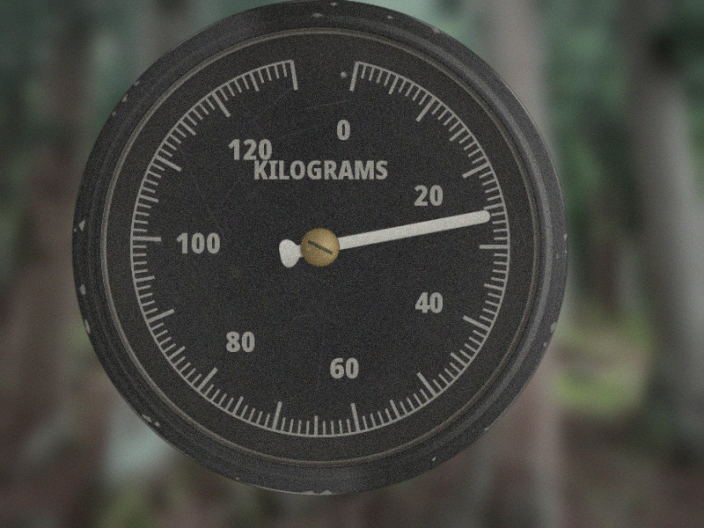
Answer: **26** kg
